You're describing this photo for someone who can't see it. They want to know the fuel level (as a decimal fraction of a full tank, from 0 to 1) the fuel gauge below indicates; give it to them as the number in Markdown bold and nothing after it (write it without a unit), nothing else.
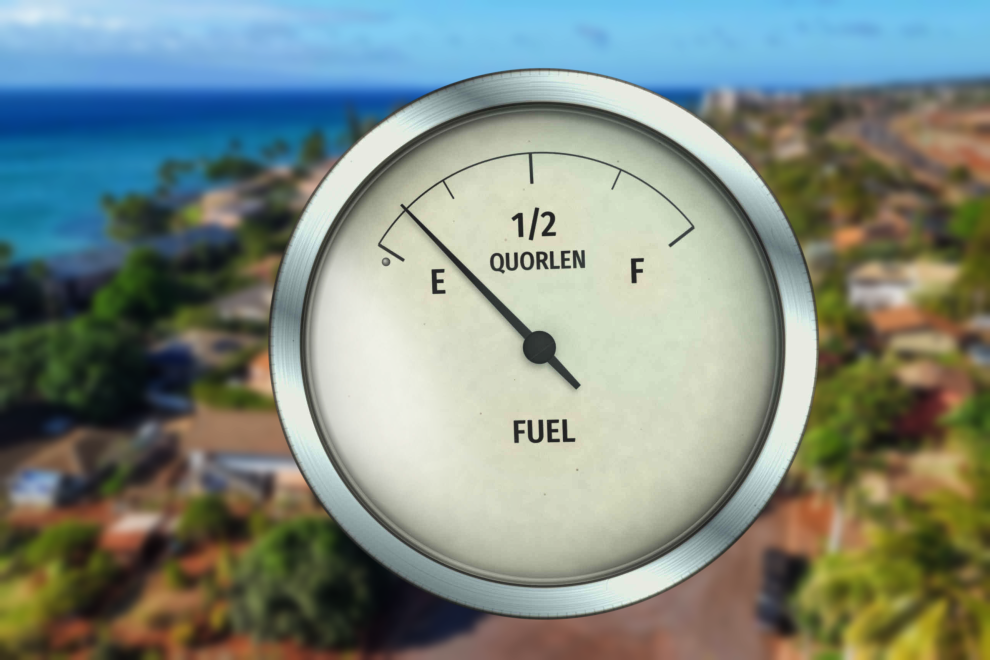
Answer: **0.125**
